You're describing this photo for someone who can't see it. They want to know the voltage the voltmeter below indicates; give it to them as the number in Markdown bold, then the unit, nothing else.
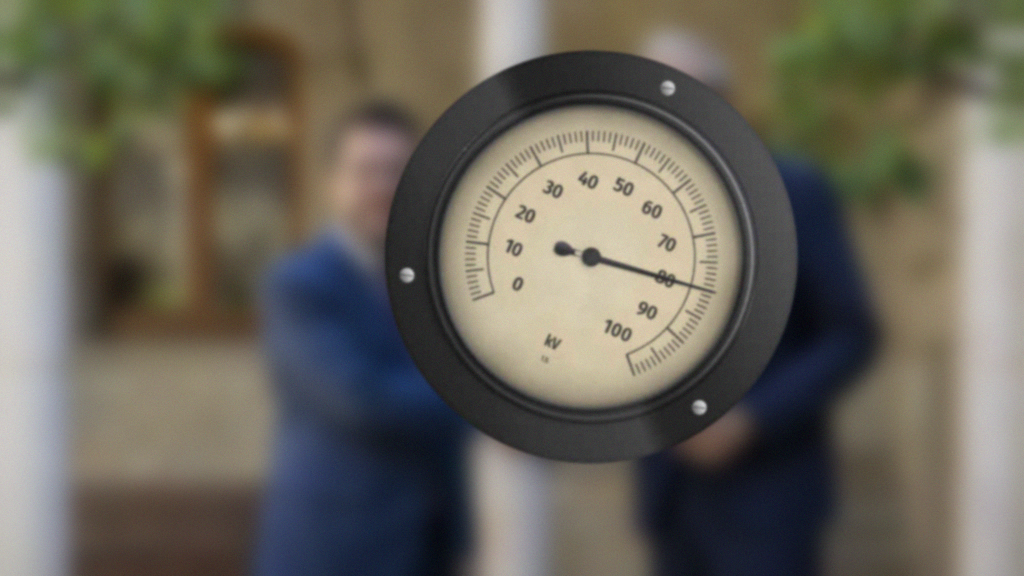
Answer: **80** kV
